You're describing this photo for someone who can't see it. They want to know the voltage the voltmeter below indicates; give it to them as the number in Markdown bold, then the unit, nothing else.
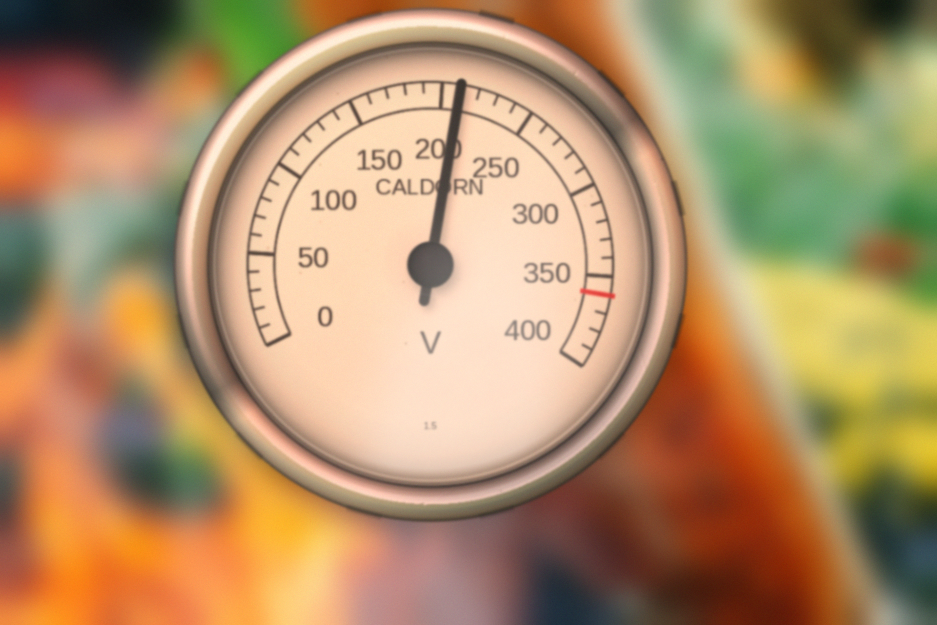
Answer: **210** V
